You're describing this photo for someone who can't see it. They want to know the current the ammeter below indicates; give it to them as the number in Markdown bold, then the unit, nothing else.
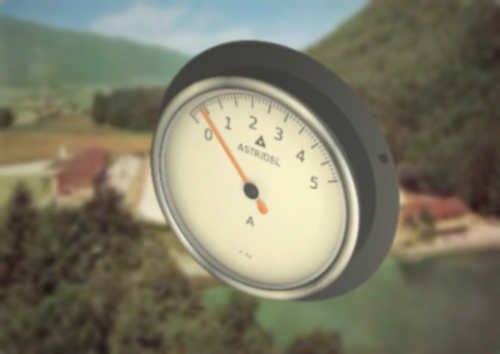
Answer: **0.5** A
